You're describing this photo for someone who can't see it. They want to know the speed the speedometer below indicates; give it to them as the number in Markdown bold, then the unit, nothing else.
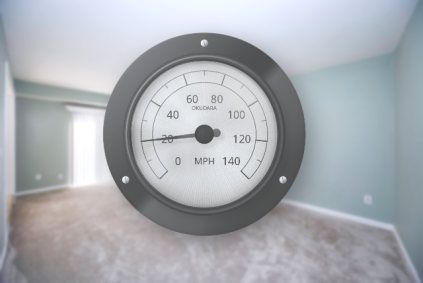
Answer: **20** mph
